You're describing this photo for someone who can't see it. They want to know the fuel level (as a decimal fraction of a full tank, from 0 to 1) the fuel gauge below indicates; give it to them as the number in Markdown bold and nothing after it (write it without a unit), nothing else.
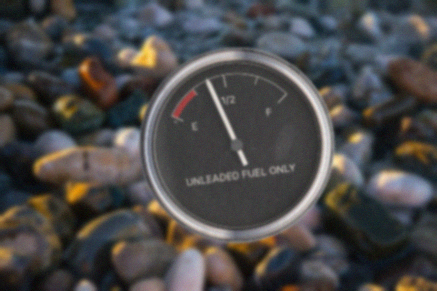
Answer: **0.375**
